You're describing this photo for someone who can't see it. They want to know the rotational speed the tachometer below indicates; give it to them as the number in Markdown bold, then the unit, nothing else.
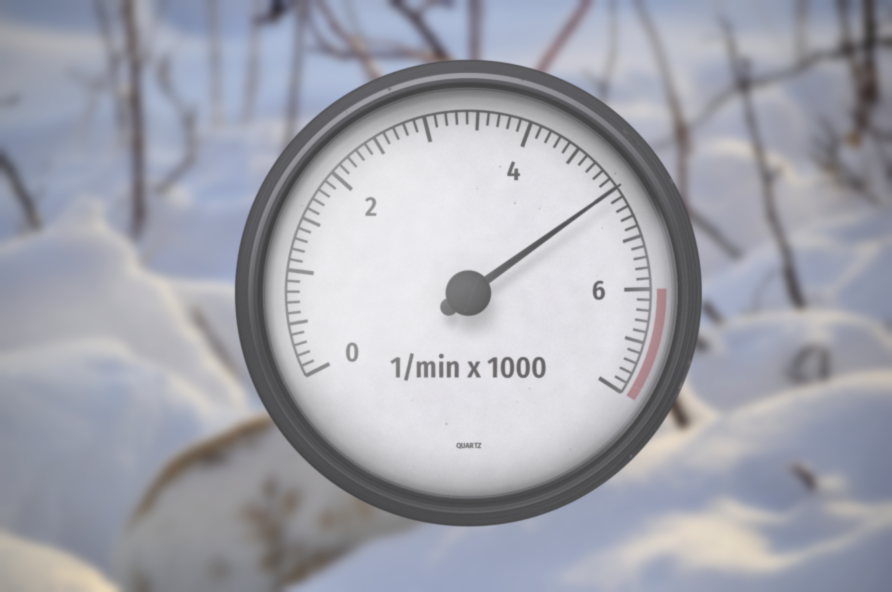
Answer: **5000** rpm
